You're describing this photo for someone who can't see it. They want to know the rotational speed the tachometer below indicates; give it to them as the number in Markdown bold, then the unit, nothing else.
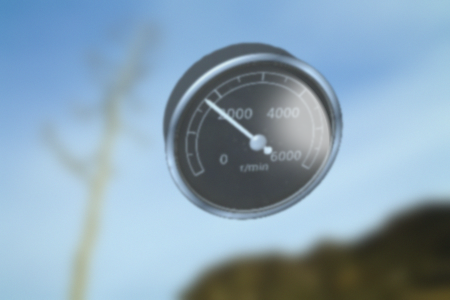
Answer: **1750** rpm
